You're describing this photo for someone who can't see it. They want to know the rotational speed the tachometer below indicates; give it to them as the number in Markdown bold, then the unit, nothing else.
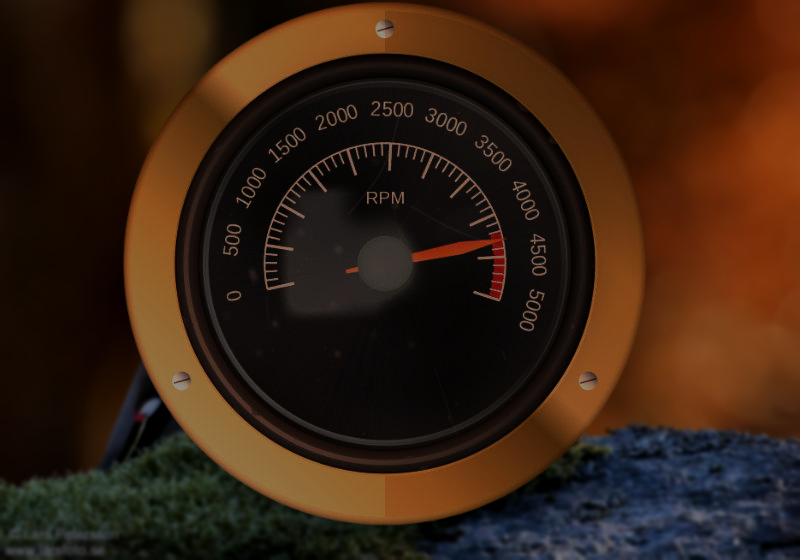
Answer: **4300** rpm
